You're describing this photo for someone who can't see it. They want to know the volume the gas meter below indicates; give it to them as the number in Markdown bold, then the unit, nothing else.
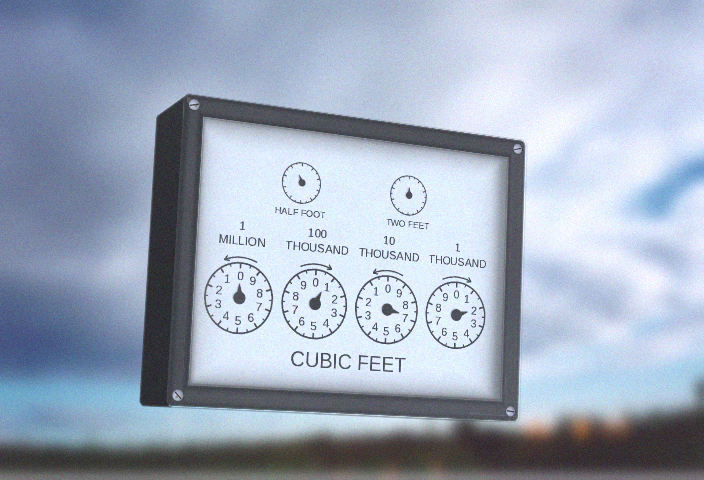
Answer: **7200** ft³
